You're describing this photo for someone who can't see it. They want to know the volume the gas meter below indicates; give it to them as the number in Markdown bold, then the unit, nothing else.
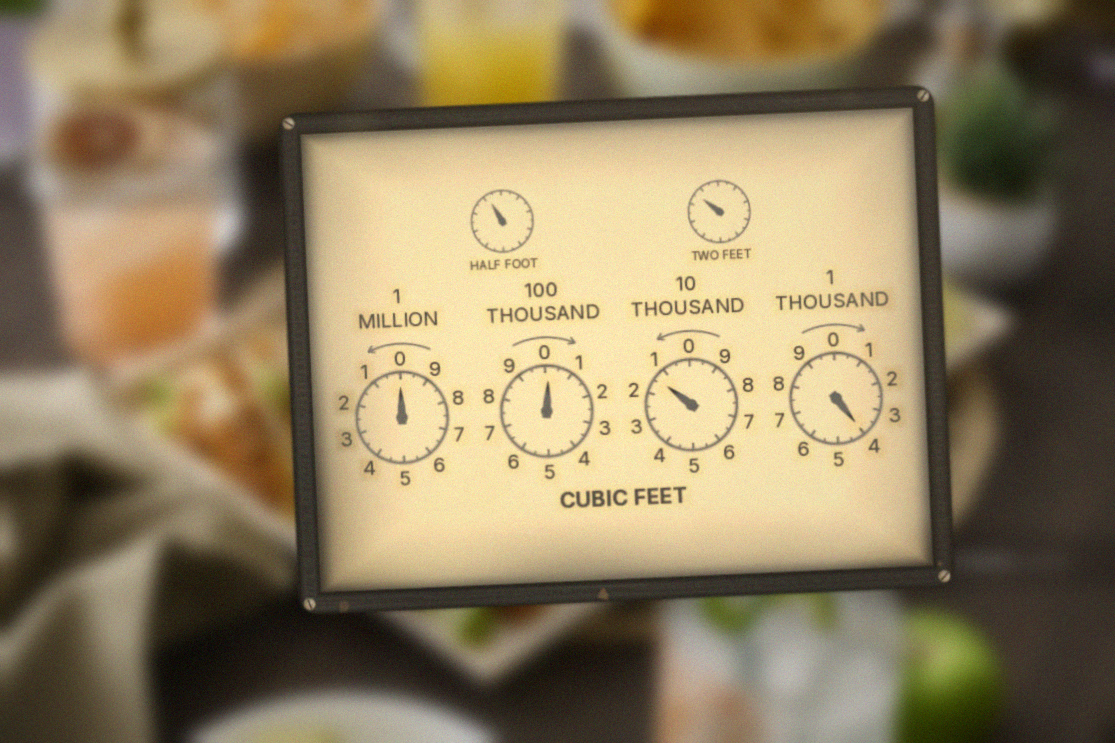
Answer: **1400** ft³
